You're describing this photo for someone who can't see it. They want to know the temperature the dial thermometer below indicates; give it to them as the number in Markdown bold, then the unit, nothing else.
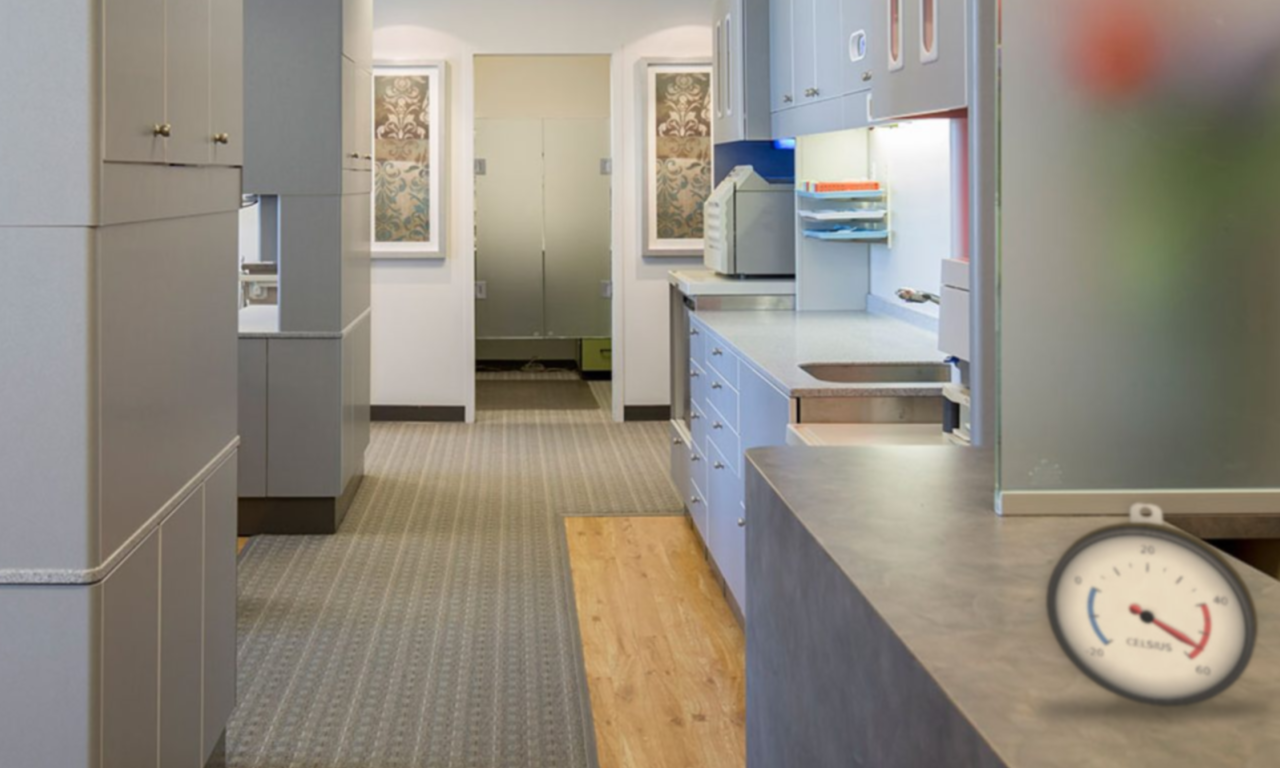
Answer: **55** °C
